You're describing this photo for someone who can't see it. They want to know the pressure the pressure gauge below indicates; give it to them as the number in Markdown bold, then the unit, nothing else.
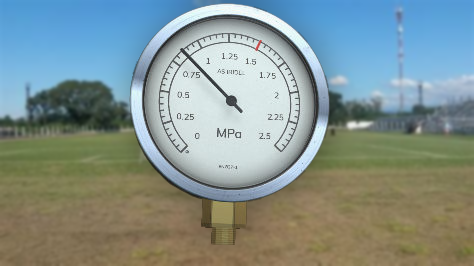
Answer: **0.85** MPa
